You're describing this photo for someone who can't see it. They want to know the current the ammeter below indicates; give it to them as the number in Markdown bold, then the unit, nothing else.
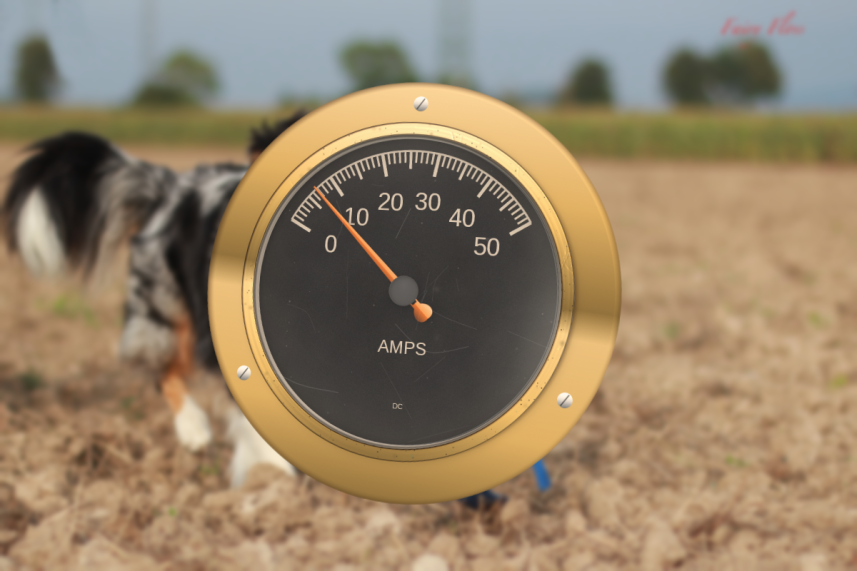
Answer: **7** A
